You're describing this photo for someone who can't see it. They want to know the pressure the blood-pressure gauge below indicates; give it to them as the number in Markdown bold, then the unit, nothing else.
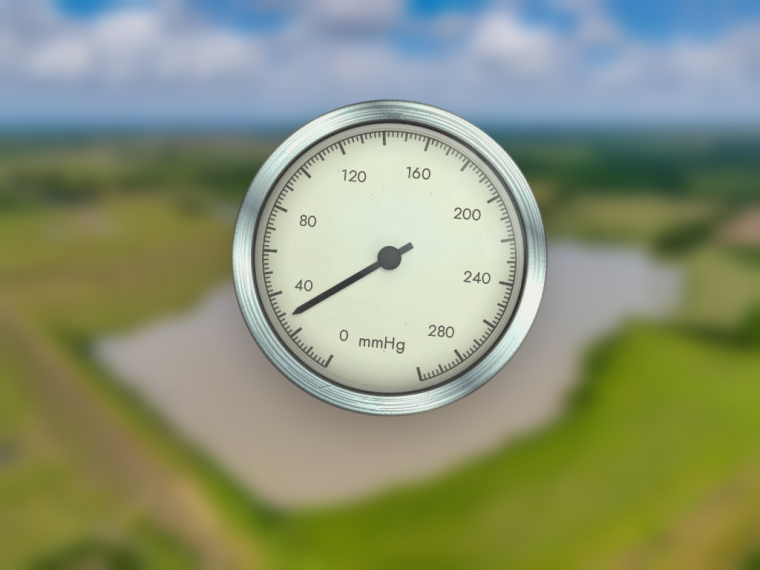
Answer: **28** mmHg
